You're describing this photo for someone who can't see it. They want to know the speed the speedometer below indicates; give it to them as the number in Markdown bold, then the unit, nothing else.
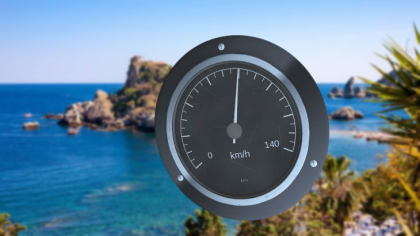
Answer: **80** km/h
